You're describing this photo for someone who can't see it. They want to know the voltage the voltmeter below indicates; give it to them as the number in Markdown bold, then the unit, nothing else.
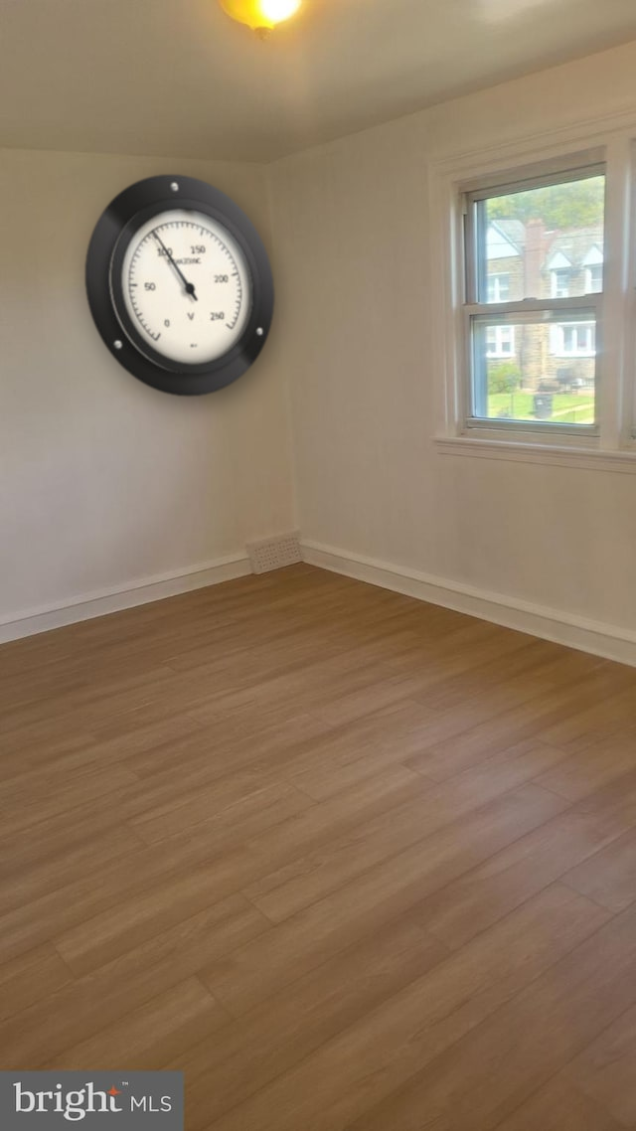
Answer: **100** V
